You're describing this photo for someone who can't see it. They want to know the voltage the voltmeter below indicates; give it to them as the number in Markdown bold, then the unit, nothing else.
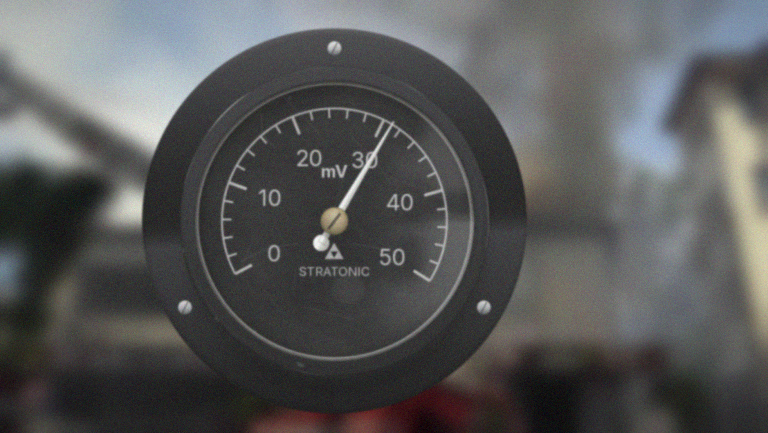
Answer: **31** mV
